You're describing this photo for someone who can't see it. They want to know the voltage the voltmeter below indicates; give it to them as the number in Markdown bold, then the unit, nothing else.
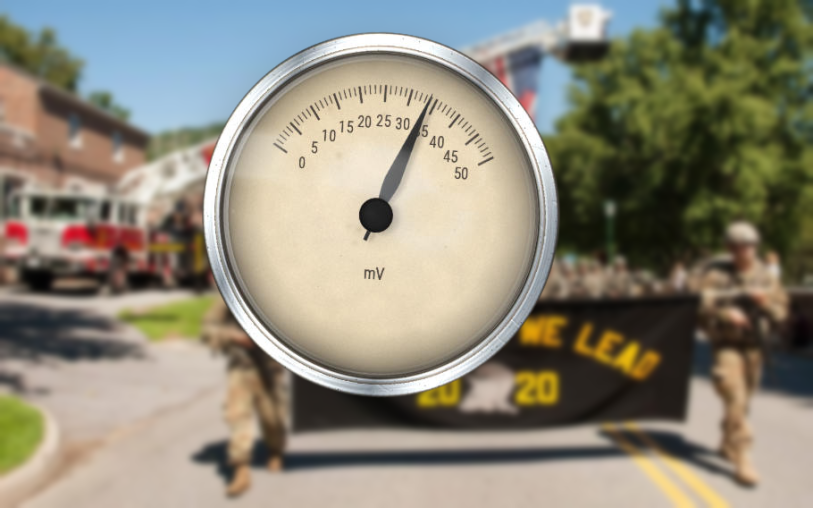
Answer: **34** mV
